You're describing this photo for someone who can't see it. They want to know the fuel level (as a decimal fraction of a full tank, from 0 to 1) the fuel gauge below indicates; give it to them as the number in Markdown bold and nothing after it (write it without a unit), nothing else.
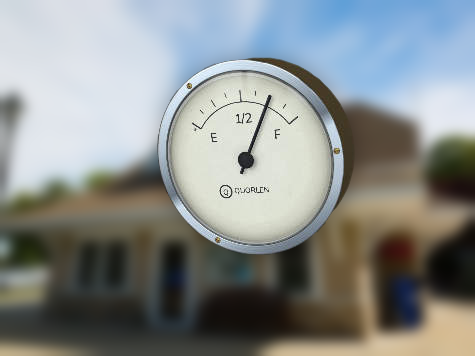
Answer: **0.75**
